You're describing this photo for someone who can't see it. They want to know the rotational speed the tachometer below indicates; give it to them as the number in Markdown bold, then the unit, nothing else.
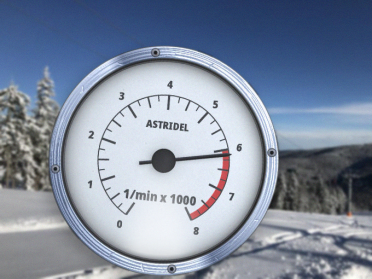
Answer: **6125** rpm
